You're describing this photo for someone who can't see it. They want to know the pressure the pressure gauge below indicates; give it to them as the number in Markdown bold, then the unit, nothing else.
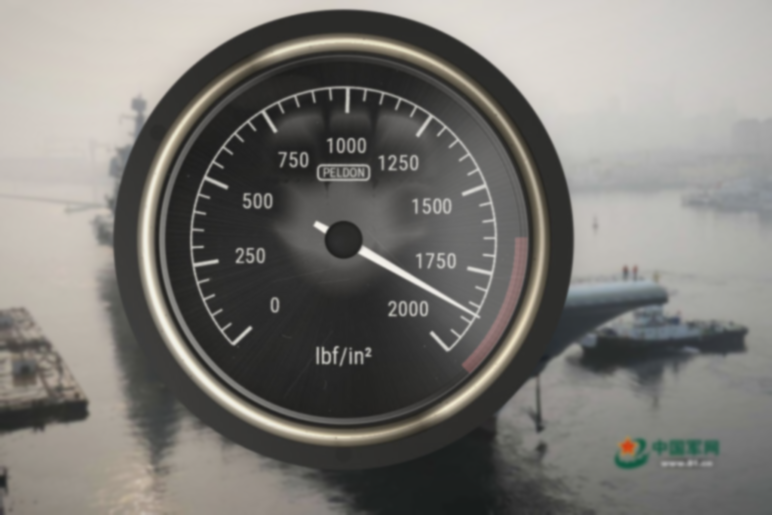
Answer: **1875** psi
